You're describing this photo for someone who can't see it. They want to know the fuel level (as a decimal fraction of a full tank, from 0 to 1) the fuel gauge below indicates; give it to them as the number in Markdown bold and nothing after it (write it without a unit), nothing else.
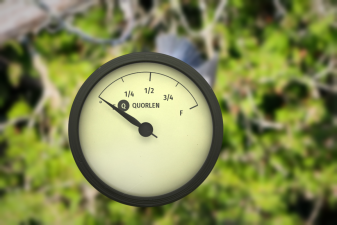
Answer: **0**
